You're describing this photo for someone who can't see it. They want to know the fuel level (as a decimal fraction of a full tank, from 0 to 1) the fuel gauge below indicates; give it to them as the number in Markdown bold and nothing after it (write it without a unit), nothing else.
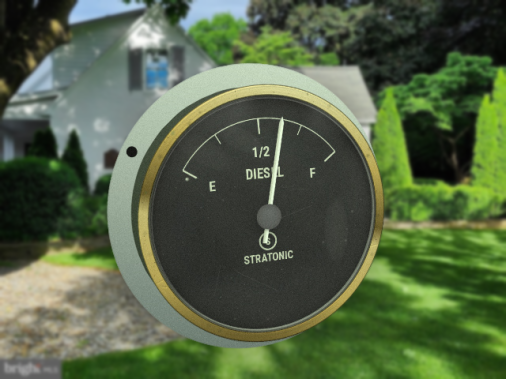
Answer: **0.625**
